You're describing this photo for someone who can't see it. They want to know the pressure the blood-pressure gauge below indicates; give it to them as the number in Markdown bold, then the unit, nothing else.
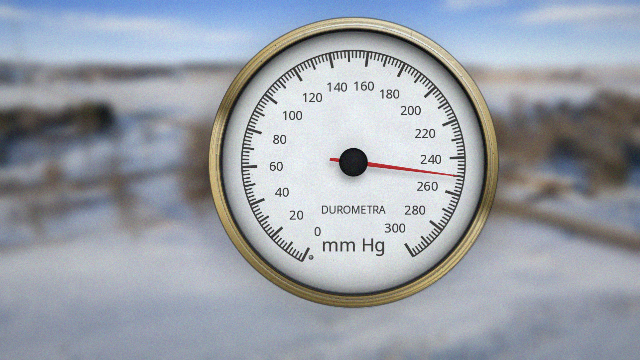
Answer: **250** mmHg
